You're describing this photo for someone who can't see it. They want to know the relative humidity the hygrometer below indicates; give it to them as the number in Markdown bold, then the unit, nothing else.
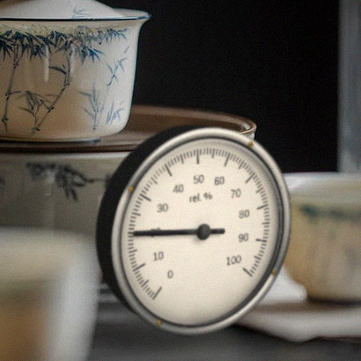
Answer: **20** %
